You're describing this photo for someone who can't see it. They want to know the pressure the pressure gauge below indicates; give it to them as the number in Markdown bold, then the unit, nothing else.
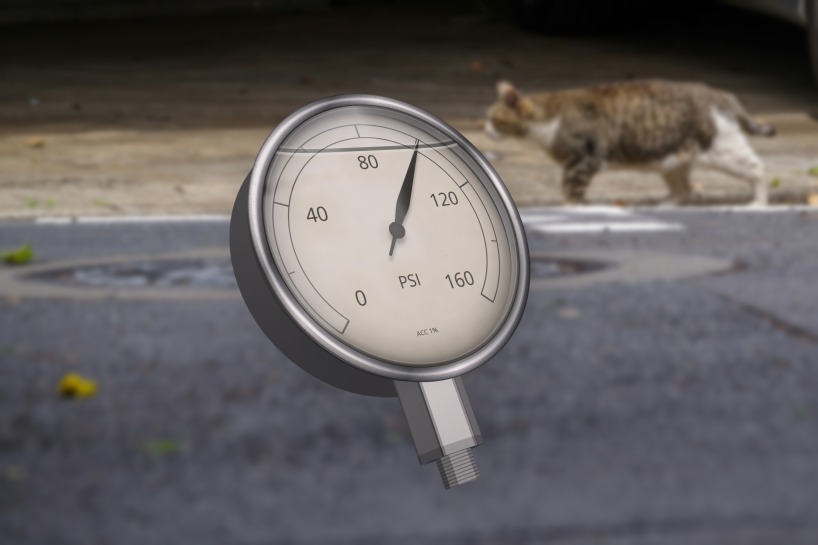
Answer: **100** psi
